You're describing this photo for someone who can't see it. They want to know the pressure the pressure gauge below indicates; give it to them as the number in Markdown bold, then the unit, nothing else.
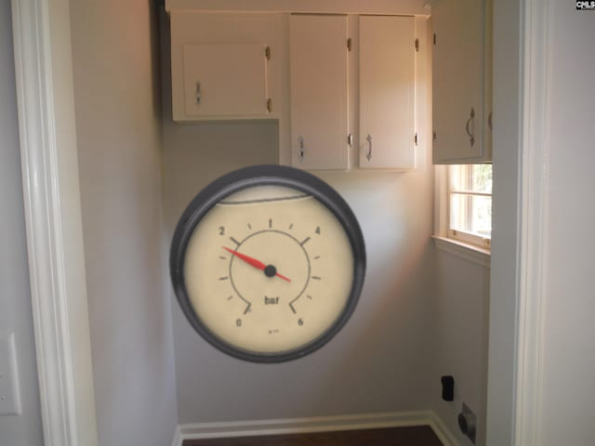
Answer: **1.75** bar
